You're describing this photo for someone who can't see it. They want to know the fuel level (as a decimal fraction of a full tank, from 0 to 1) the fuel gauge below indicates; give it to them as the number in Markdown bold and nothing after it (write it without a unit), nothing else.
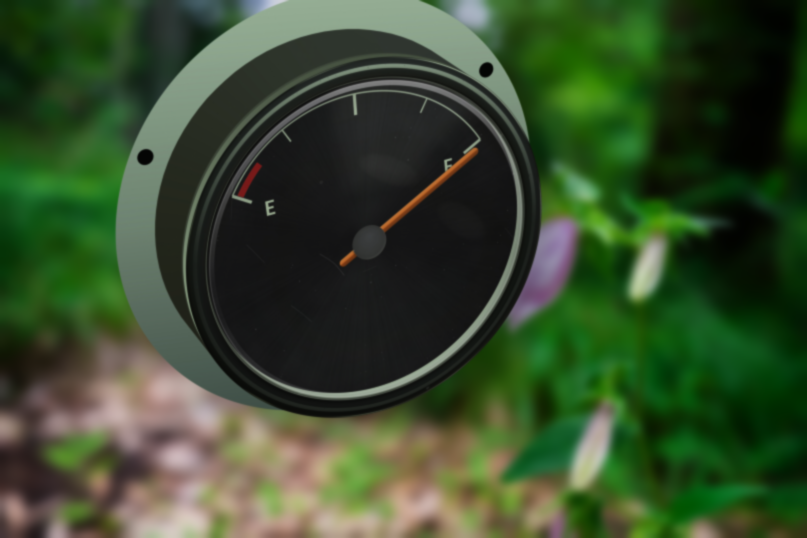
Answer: **1**
